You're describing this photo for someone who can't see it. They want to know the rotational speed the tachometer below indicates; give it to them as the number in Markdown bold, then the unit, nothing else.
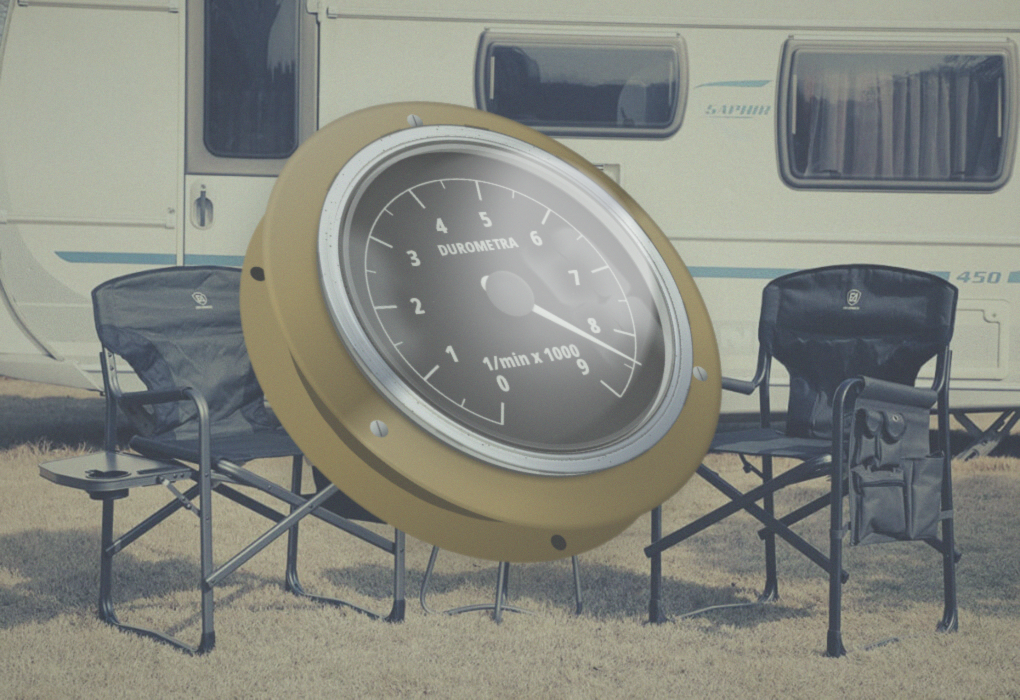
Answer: **8500** rpm
